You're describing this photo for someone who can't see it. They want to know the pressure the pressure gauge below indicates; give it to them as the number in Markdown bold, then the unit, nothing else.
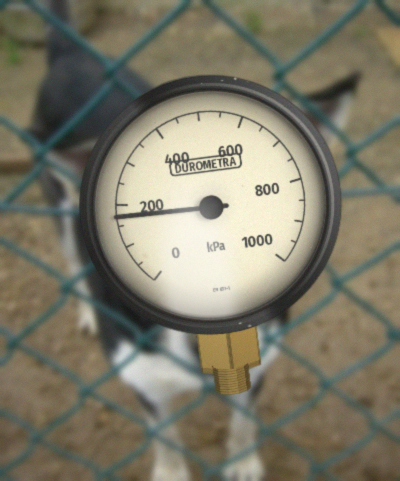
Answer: **175** kPa
